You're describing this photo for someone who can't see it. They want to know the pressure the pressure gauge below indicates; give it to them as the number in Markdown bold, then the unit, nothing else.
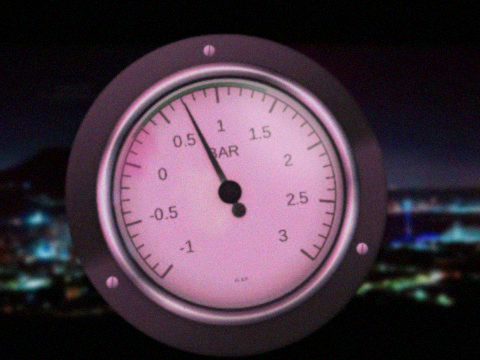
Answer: **0.7** bar
